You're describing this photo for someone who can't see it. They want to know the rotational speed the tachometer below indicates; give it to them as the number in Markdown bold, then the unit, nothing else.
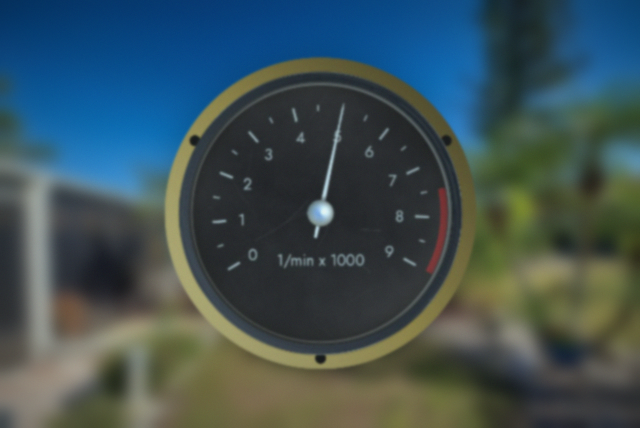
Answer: **5000** rpm
